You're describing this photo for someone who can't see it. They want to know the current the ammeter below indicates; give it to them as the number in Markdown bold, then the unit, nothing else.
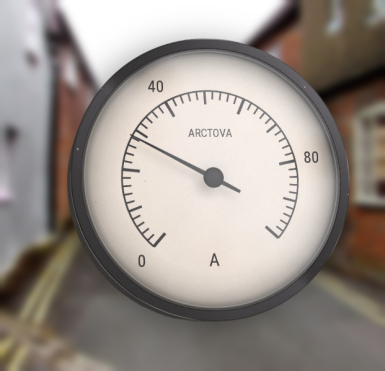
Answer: **28** A
